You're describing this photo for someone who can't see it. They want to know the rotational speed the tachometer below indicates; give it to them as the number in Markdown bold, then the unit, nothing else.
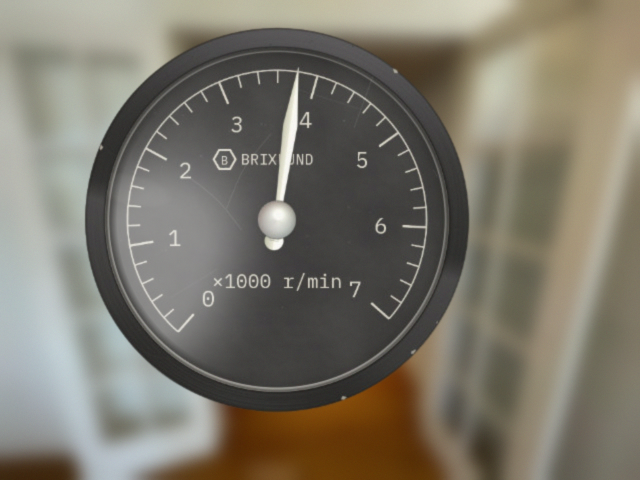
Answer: **3800** rpm
